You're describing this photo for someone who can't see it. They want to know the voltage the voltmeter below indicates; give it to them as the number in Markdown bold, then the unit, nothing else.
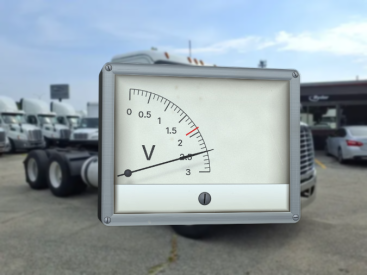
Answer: **2.5** V
